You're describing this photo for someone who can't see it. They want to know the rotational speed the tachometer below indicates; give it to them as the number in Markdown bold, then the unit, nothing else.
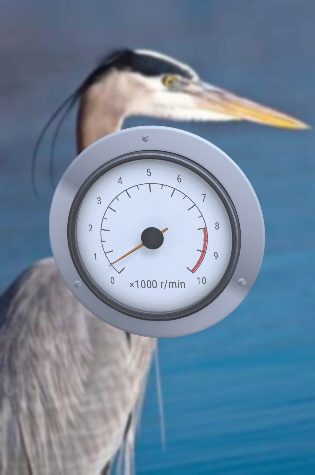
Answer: **500** rpm
